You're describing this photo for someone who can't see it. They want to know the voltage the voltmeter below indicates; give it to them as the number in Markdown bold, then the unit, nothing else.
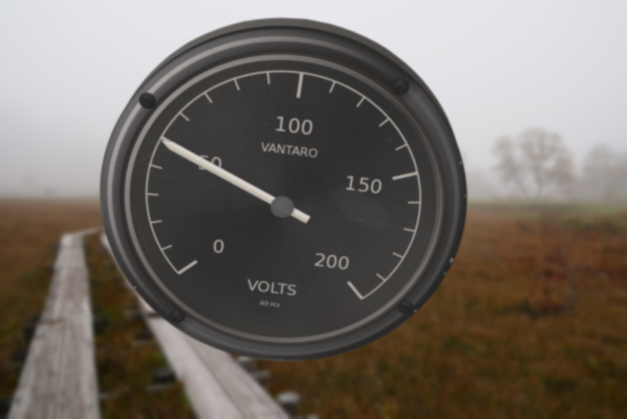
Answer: **50** V
